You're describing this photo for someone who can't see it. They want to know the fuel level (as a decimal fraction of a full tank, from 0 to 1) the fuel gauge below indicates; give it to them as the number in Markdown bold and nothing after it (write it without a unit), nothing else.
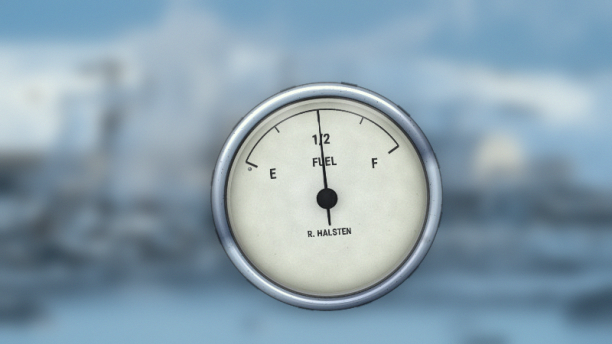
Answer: **0.5**
